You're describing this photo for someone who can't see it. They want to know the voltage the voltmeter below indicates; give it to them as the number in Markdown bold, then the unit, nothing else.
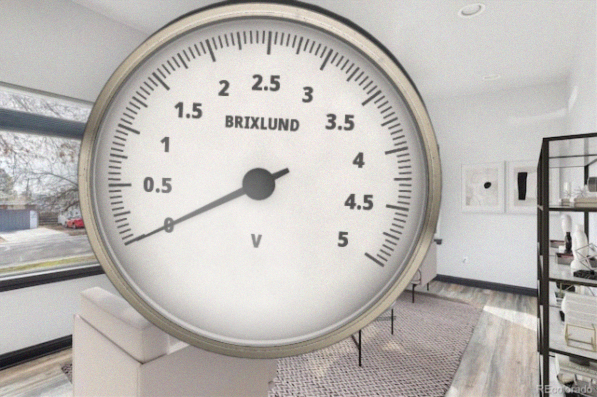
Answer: **0** V
